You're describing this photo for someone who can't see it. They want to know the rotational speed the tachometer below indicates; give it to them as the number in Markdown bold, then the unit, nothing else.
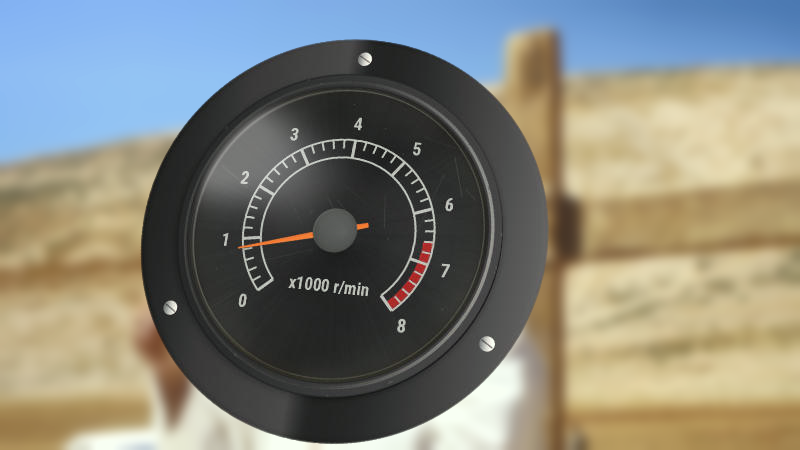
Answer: **800** rpm
